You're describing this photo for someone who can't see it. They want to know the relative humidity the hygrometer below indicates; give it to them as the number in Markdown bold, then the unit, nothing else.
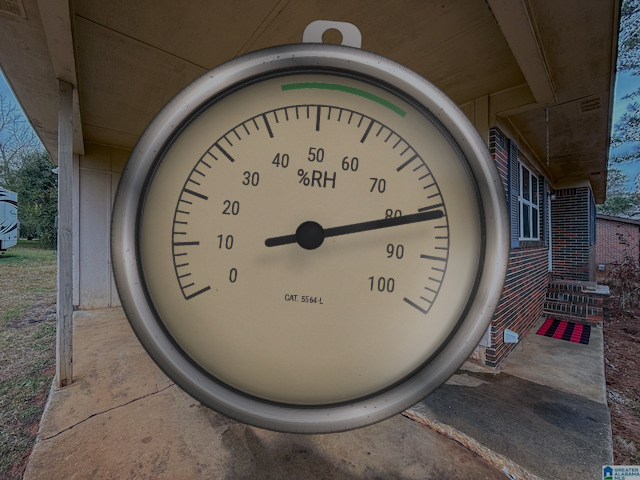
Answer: **82** %
